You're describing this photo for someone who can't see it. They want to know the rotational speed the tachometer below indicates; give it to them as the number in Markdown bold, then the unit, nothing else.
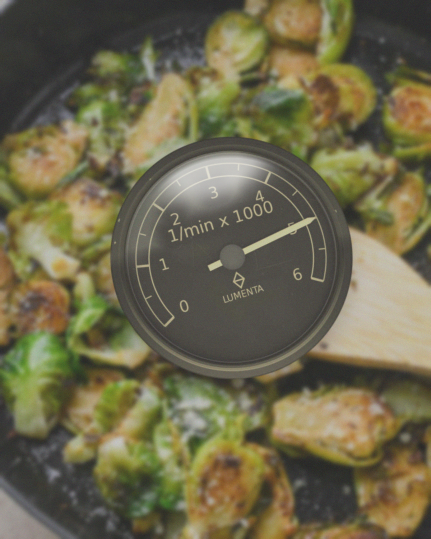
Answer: **5000** rpm
